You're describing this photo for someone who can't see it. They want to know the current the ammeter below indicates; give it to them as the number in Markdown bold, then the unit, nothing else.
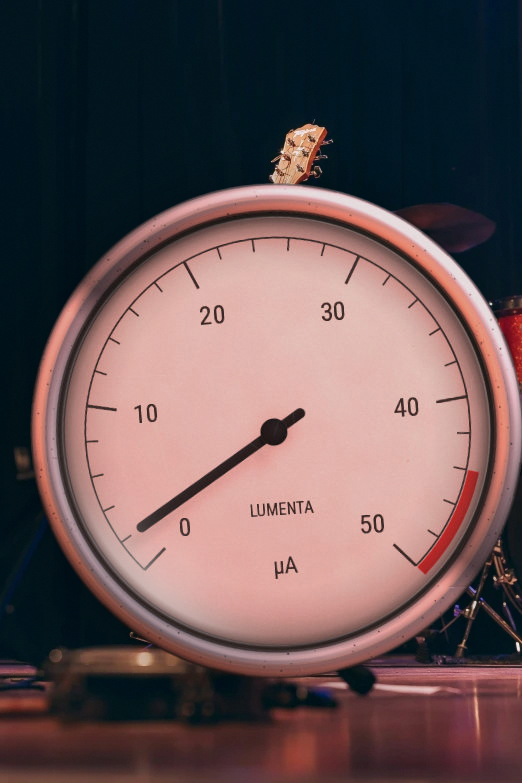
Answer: **2** µA
